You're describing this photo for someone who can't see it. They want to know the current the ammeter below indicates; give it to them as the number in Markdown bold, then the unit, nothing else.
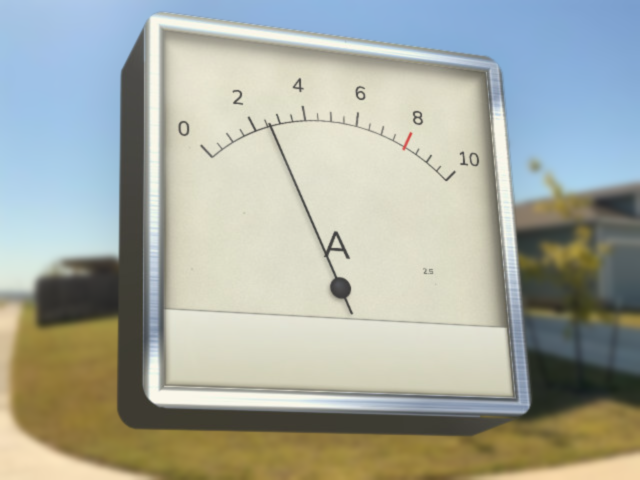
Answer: **2.5** A
